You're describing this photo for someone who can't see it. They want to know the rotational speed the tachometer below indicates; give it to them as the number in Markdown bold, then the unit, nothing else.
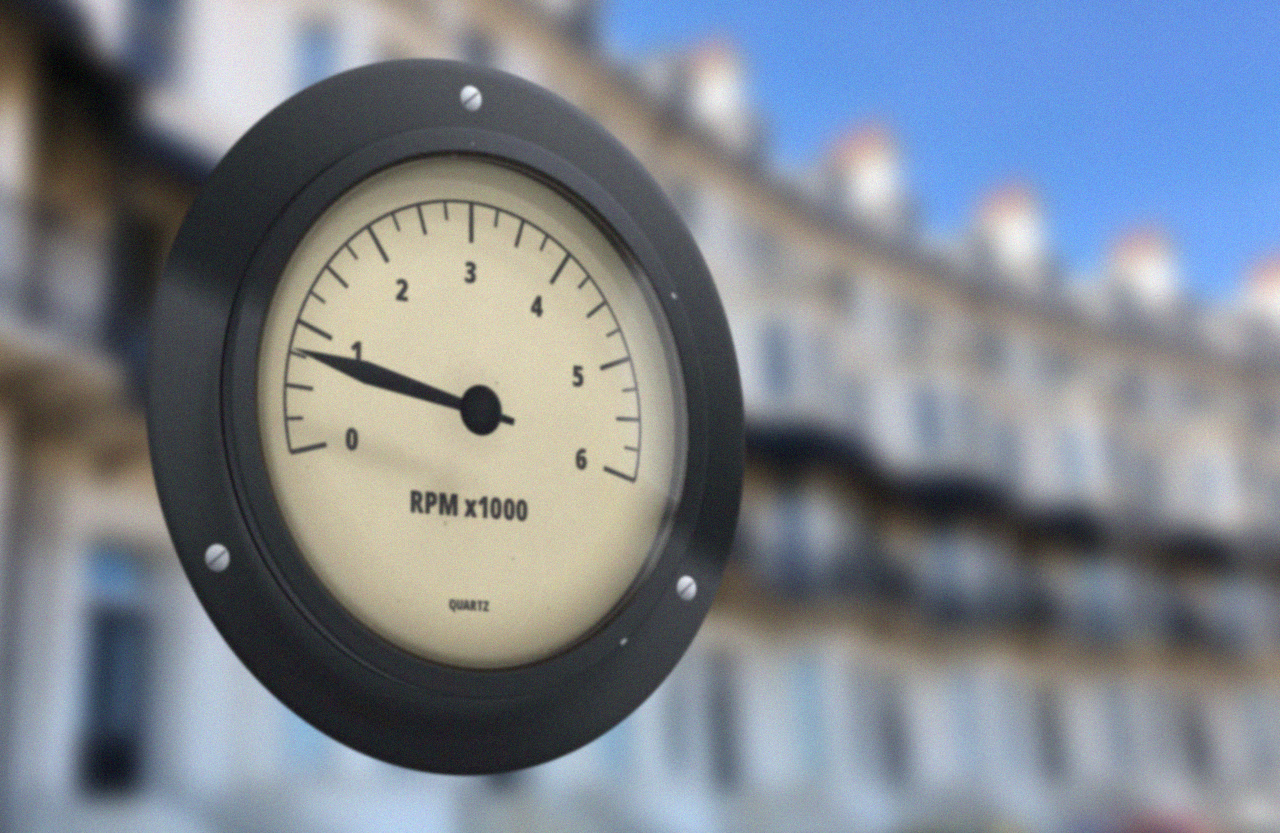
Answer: **750** rpm
